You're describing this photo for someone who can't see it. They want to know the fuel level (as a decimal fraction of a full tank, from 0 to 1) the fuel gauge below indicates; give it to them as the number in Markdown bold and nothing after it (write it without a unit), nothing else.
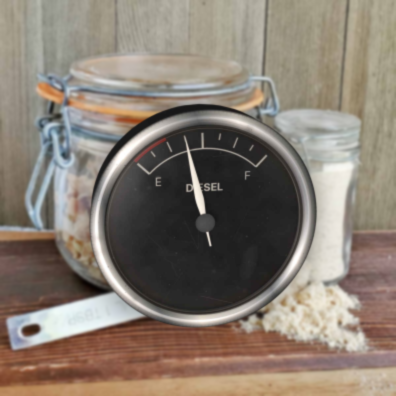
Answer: **0.375**
